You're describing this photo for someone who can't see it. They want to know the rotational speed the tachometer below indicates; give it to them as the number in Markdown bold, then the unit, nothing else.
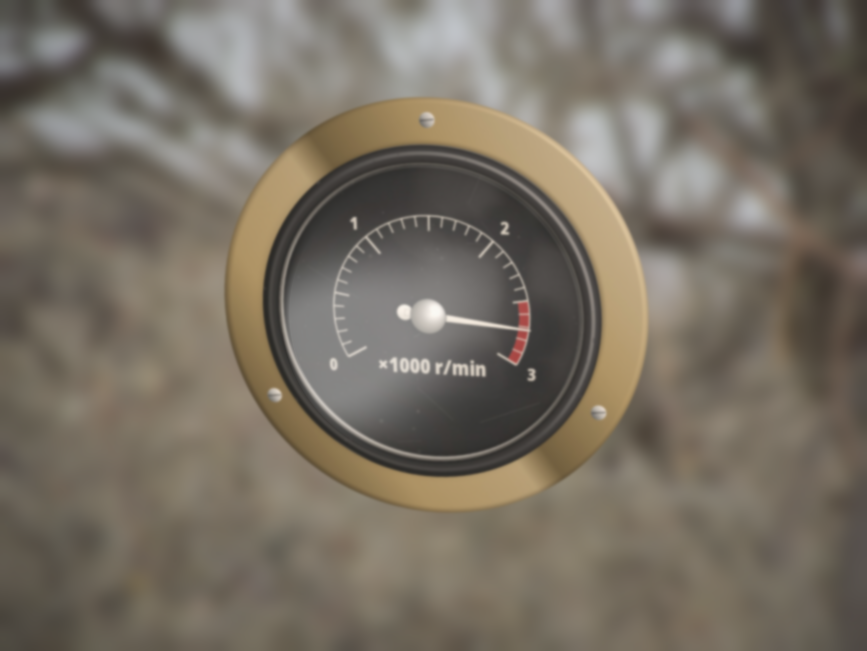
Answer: **2700** rpm
